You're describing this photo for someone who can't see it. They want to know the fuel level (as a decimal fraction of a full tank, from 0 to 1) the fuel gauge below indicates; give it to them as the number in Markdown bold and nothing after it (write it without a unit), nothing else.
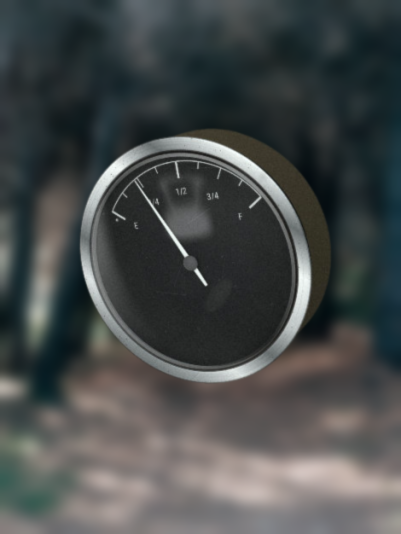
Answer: **0.25**
